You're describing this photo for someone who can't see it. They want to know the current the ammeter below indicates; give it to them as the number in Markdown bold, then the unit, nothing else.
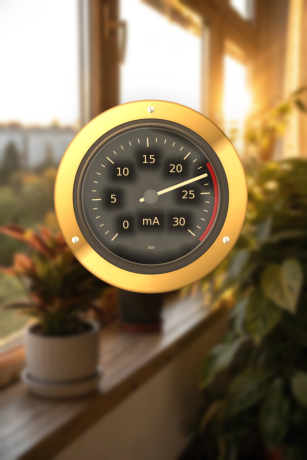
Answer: **23** mA
